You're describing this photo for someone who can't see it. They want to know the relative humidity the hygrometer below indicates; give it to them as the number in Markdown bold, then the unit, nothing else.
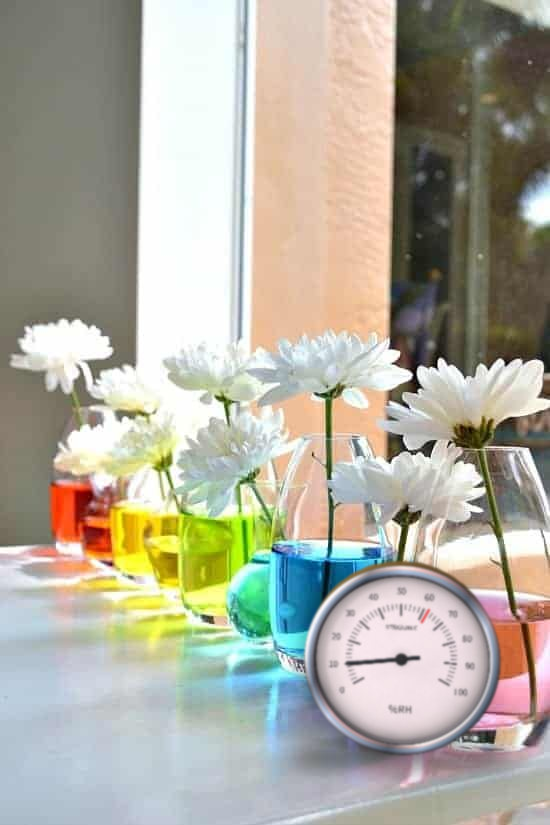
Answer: **10** %
